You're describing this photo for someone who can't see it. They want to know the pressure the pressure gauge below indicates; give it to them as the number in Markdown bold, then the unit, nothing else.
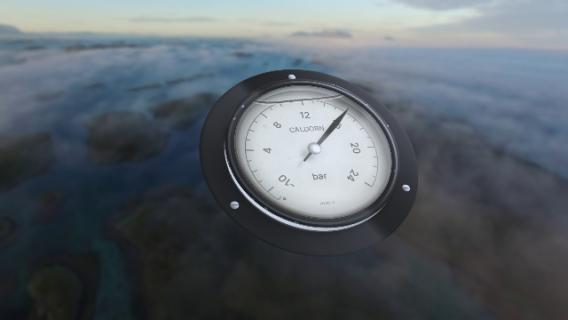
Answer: **16** bar
